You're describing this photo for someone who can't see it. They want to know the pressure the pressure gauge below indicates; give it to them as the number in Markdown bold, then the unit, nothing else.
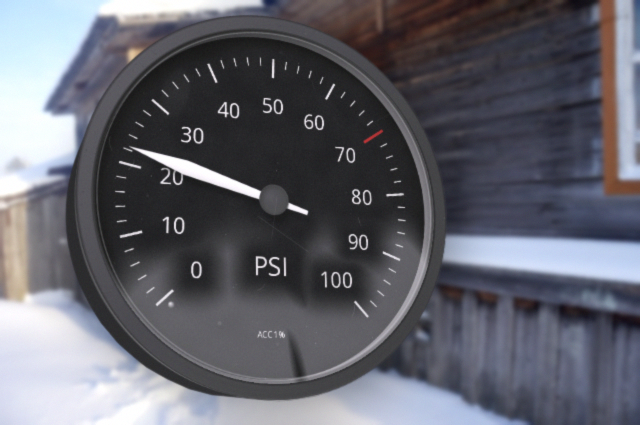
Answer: **22** psi
